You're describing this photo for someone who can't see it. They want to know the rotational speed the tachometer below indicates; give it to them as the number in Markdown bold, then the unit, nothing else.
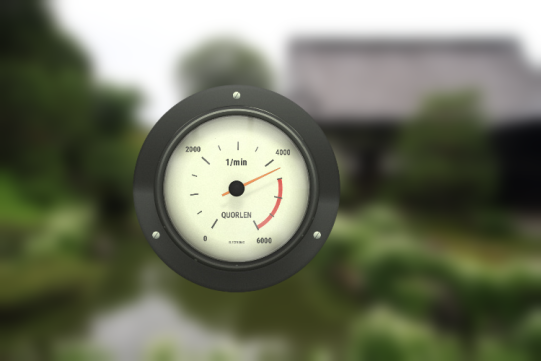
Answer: **4250** rpm
